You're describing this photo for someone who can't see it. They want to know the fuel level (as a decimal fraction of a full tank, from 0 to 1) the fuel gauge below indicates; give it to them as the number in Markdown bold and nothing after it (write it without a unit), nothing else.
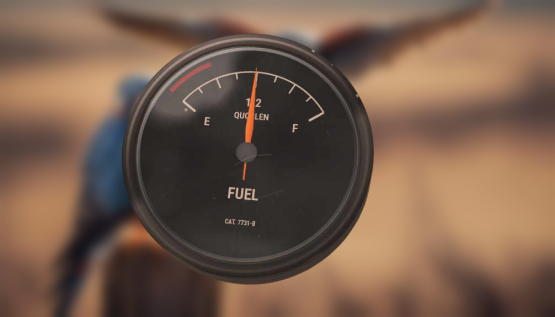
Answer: **0.5**
